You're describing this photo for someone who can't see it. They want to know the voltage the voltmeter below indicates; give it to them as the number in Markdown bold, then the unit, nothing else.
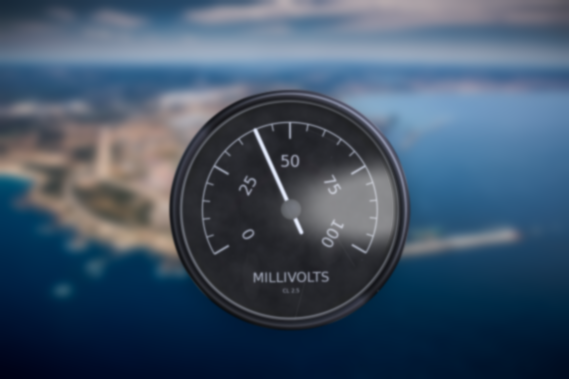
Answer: **40** mV
